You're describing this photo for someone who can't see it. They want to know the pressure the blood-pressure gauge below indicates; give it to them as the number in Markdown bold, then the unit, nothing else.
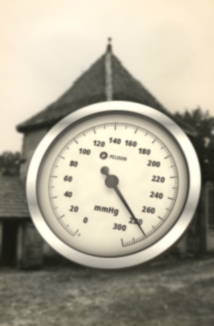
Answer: **280** mmHg
